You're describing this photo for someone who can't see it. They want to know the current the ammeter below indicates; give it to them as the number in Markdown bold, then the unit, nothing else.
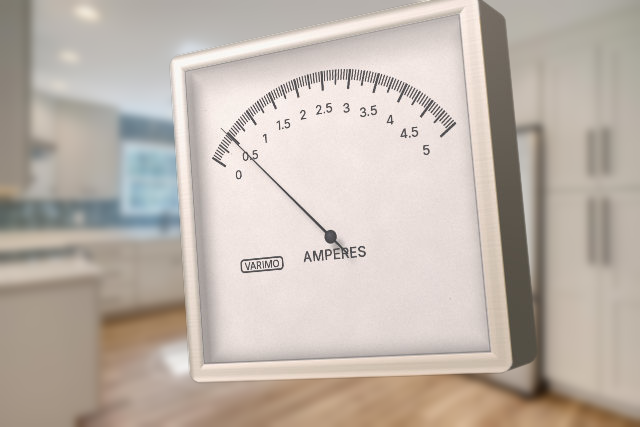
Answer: **0.5** A
